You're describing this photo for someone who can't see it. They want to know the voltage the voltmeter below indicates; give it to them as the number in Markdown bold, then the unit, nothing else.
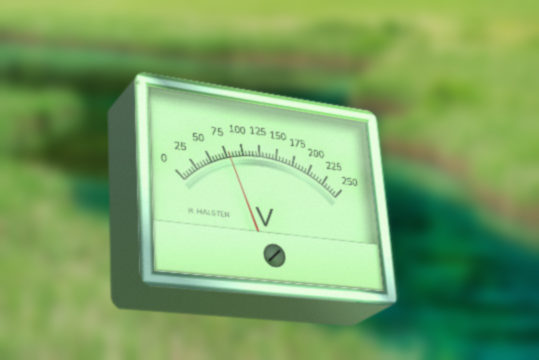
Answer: **75** V
